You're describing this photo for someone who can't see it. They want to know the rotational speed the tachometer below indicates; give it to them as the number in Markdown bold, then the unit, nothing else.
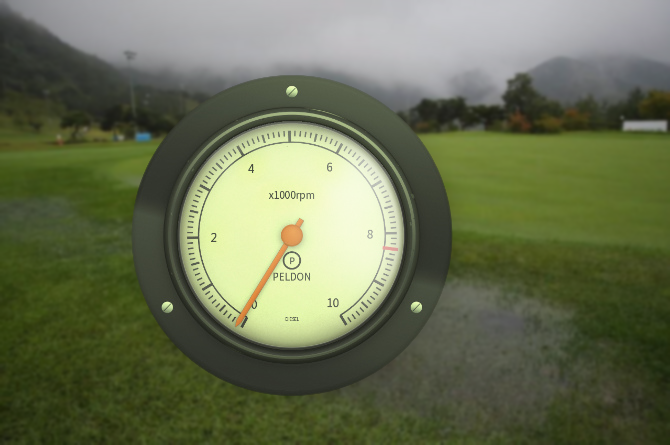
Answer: **100** rpm
